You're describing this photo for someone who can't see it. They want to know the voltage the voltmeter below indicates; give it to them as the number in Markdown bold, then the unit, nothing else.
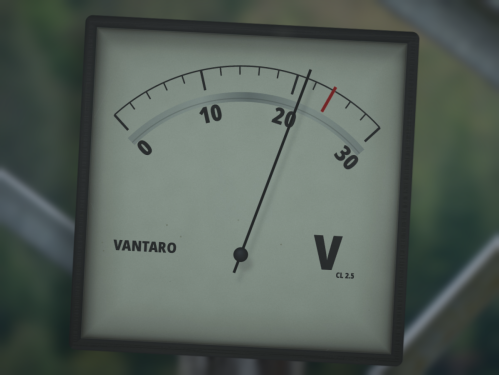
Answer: **21** V
